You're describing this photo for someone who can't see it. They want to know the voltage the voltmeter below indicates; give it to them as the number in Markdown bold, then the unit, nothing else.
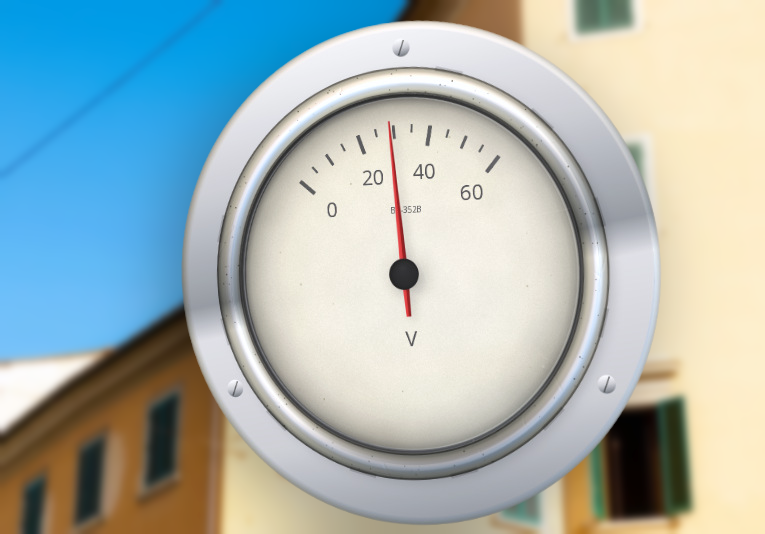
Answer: **30** V
